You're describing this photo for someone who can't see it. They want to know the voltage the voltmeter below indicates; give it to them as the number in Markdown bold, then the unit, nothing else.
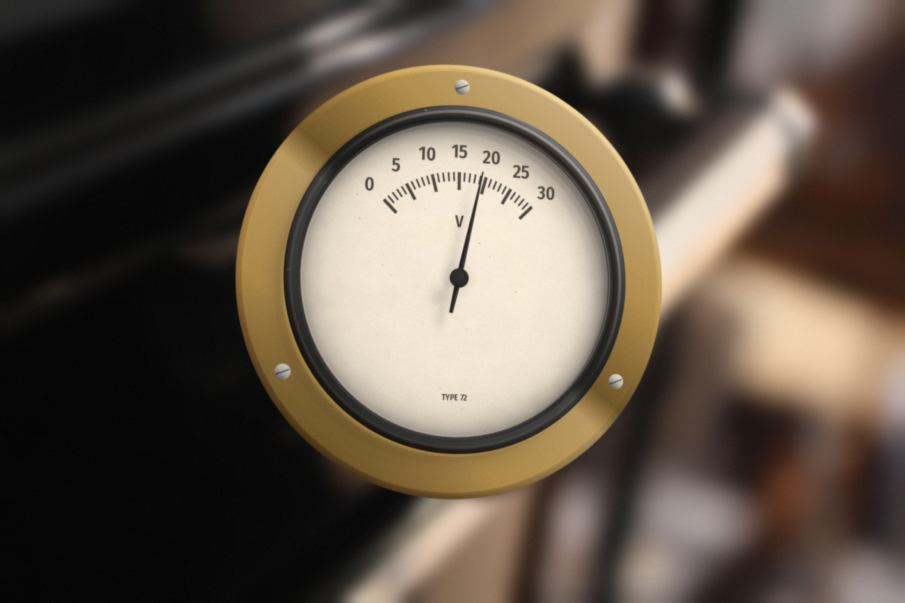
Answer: **19** V
